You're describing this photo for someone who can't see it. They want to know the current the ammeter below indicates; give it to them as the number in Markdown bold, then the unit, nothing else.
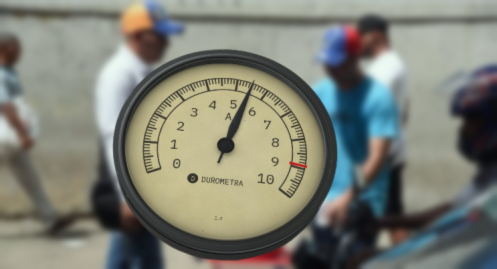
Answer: **5.5** A
